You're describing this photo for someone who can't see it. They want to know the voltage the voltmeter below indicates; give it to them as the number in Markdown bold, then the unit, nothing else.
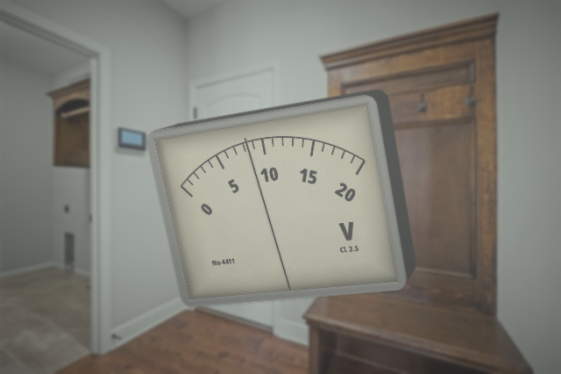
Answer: **8.5** V
